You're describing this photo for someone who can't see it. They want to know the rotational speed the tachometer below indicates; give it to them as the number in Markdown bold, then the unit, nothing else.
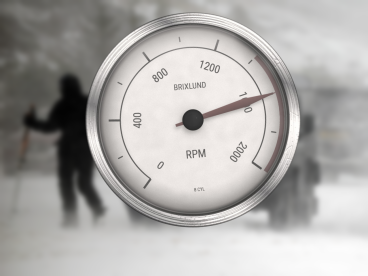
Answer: **1600** rpm
